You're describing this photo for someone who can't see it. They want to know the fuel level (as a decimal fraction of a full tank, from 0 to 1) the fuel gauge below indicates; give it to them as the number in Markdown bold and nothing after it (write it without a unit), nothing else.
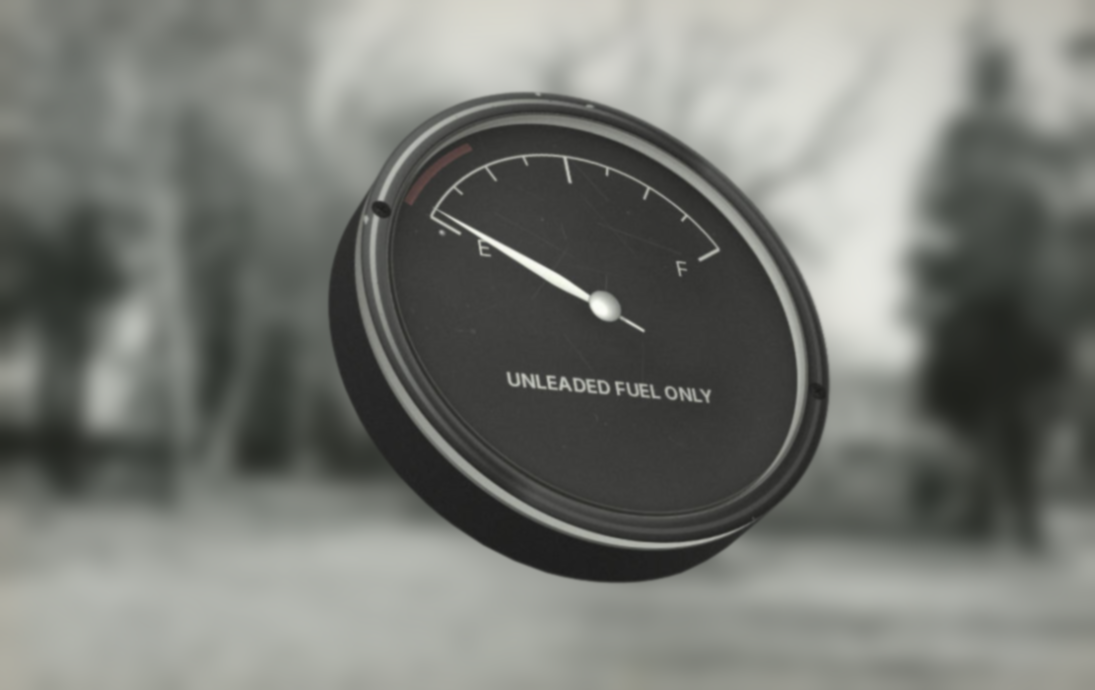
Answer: **0**
